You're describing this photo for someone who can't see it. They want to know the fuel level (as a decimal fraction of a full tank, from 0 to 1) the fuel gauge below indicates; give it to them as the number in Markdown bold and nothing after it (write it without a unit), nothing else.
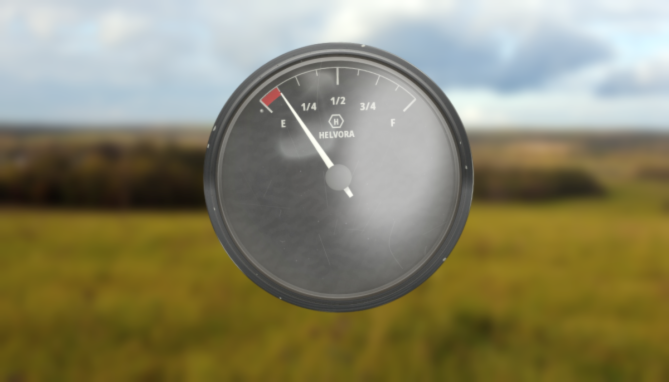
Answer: **0.125**
